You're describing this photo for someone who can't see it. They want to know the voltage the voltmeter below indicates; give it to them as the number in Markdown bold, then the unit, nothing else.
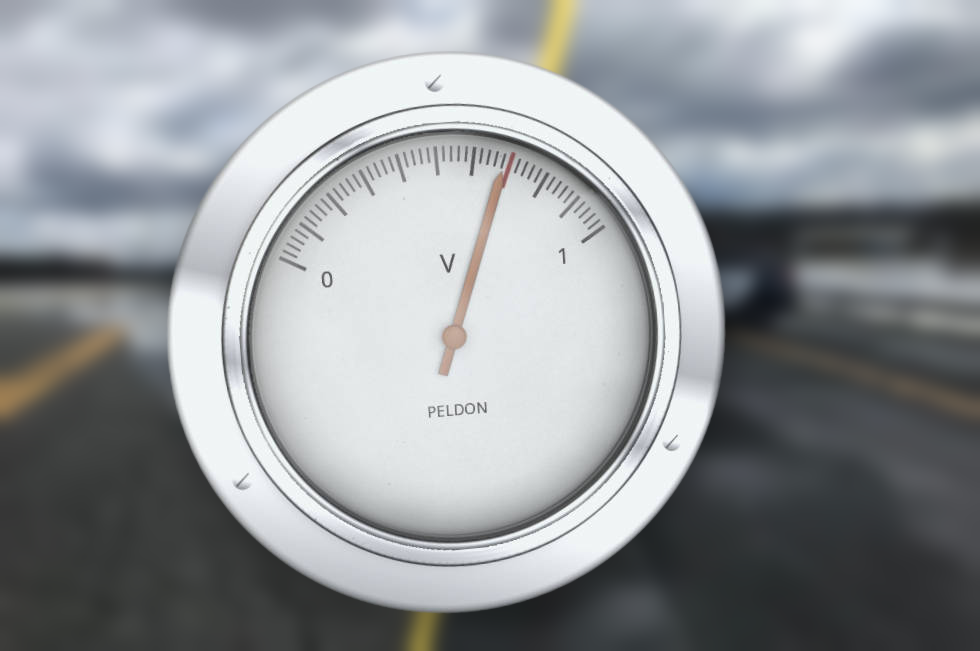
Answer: **0.68** V
